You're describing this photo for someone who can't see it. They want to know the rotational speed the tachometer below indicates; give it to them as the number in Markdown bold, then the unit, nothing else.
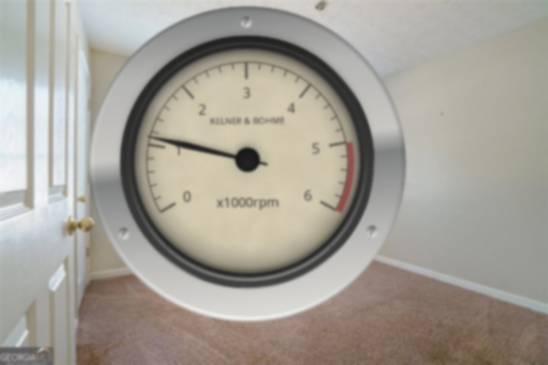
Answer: **1100** rpm
